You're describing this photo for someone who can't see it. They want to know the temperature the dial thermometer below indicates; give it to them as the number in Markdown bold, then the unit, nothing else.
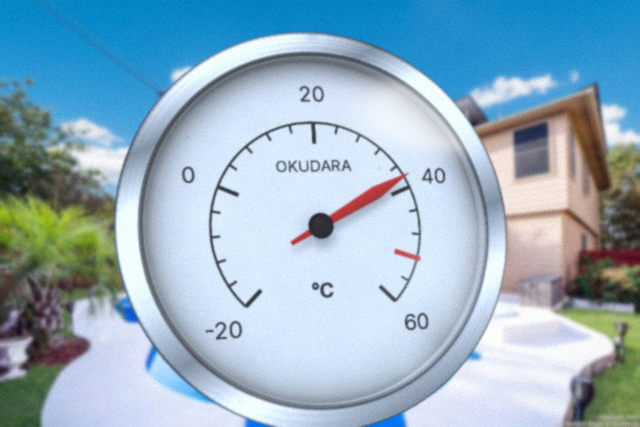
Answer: **38** °C
